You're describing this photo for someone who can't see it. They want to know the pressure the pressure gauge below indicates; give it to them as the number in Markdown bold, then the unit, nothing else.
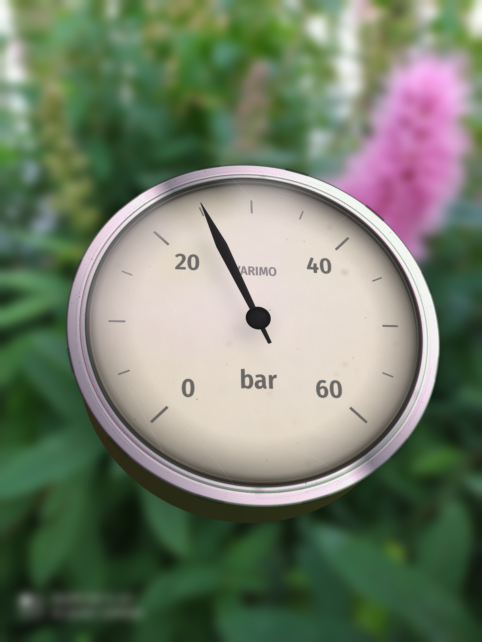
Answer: **25** bar
